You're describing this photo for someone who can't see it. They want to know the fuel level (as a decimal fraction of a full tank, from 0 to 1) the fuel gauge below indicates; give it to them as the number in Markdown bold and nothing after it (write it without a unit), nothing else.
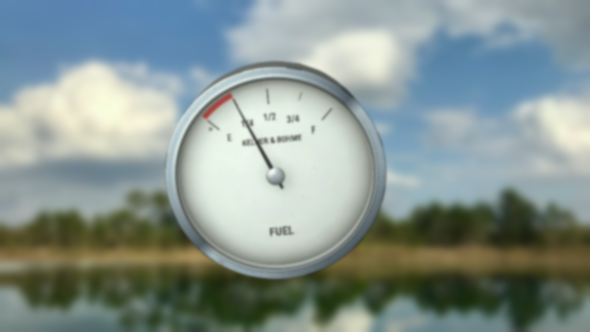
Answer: **0.25**
